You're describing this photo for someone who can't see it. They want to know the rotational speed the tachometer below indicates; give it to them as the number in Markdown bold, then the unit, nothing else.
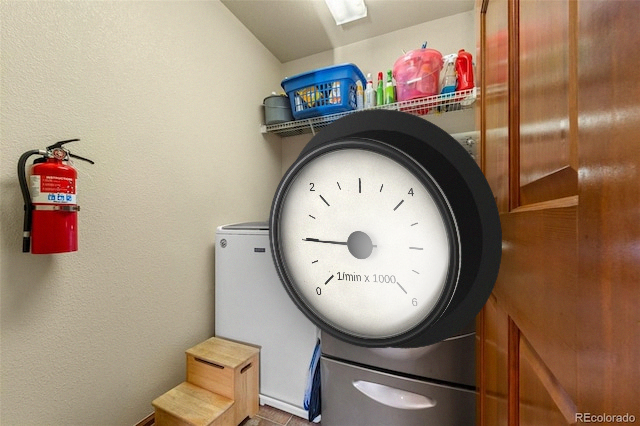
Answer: **1000** rpm
